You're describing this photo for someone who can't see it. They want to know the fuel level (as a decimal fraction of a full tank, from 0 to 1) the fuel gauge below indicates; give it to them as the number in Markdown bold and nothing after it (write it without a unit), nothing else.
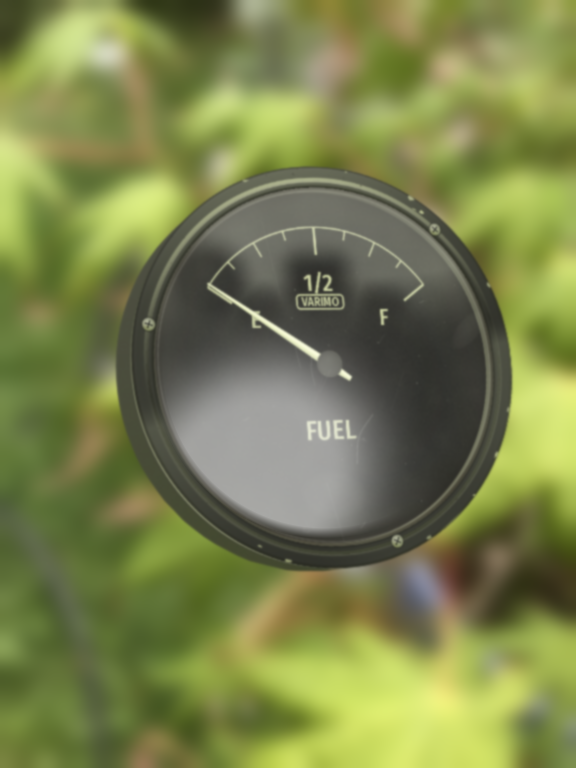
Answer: **0**
